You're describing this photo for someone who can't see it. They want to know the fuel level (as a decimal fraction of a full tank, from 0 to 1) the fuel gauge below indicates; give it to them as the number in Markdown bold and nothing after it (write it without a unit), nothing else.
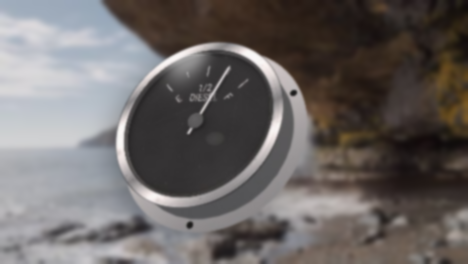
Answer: **0.75**
